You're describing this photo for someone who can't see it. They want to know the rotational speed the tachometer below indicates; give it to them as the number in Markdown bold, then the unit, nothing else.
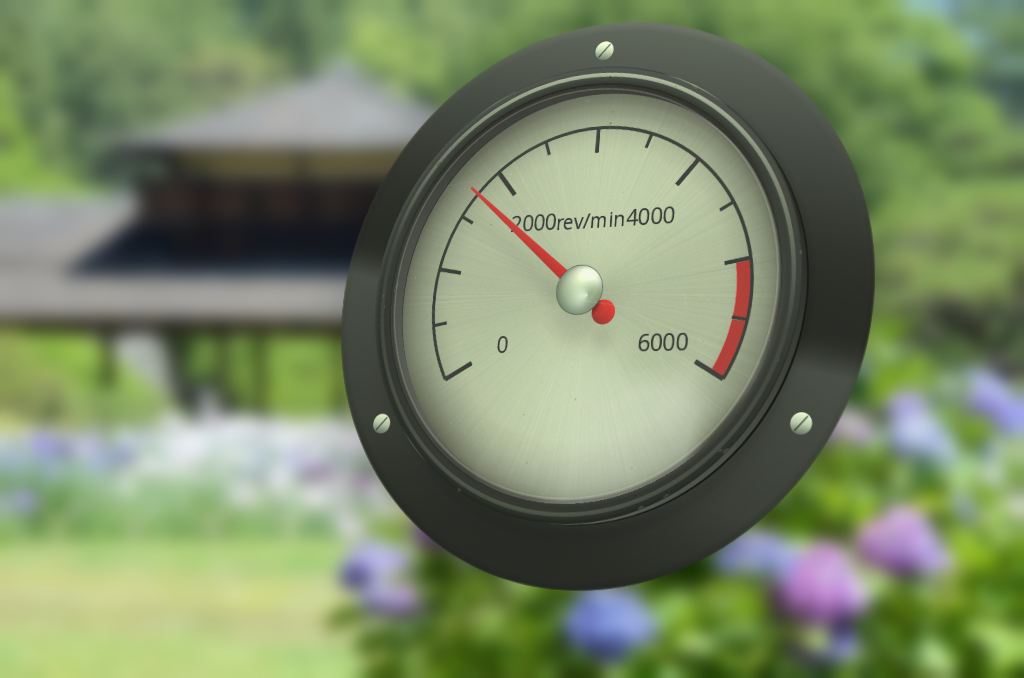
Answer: **1750** rpm
